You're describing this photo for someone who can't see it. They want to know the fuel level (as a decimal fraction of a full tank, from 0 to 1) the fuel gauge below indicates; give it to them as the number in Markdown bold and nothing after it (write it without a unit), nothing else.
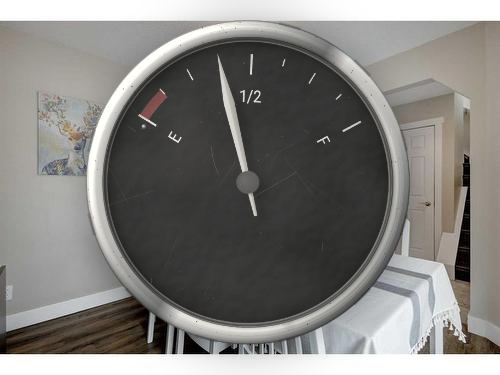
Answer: **0.375**
